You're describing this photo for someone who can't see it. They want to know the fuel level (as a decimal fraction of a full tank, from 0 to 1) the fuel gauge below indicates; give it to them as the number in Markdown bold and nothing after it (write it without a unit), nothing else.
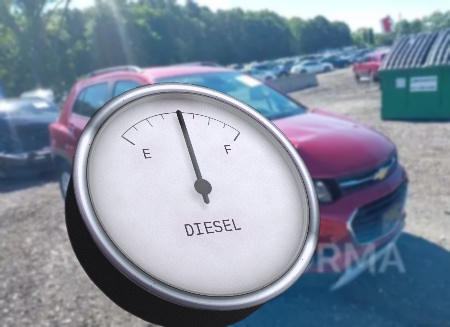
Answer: **0.5**
